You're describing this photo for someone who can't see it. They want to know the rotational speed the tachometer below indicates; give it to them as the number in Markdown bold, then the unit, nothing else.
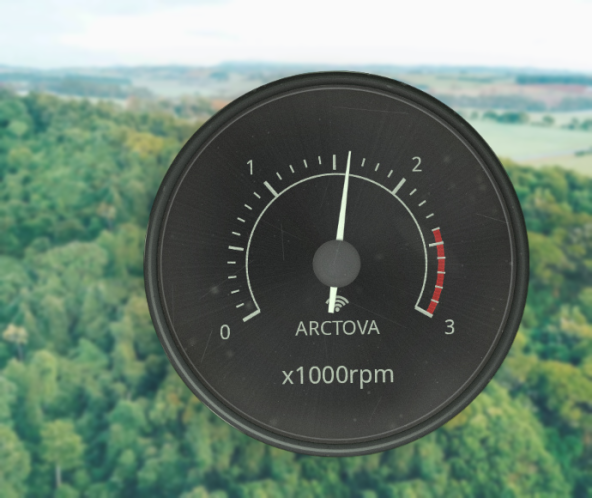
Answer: **1600** rpm
